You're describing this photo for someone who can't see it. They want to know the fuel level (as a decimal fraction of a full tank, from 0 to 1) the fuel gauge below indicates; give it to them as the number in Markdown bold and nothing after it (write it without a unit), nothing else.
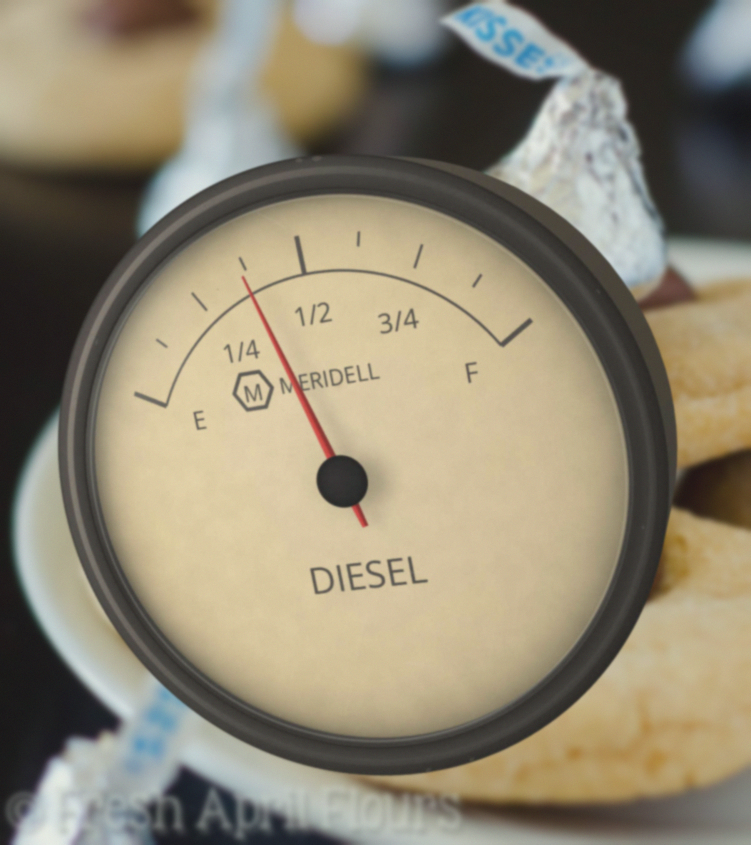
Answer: **0.375**
